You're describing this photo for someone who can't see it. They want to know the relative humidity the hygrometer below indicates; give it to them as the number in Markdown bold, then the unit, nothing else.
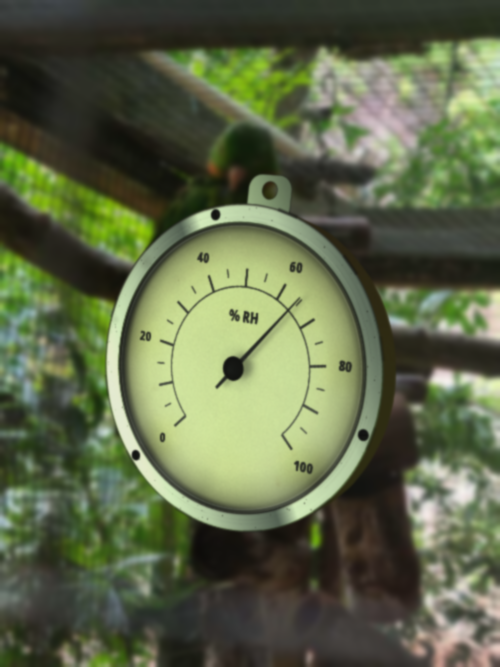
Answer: **65** %
